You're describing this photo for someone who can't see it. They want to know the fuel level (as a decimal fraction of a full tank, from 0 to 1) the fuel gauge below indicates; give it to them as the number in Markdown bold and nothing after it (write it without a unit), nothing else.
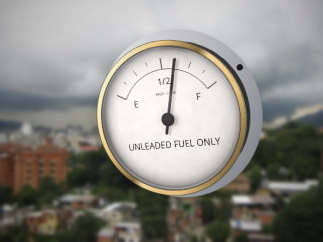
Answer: **0.625**
